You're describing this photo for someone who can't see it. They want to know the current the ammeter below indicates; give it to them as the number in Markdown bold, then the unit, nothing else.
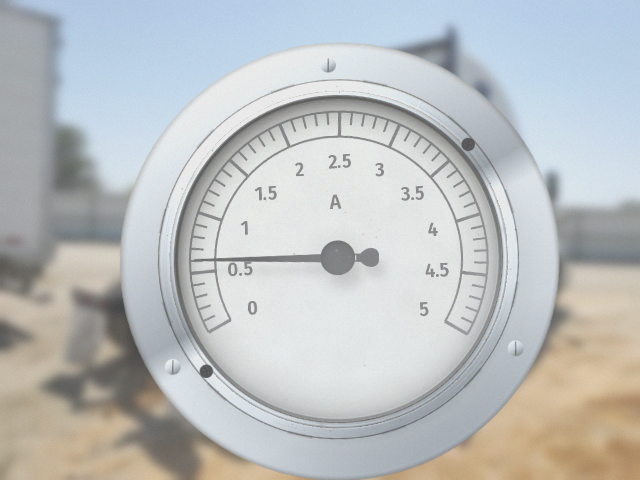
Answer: **0.6** A
